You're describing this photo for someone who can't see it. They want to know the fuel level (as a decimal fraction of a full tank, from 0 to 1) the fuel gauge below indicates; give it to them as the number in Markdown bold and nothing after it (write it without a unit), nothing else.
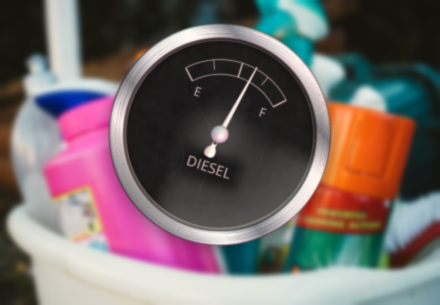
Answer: **0.625**
